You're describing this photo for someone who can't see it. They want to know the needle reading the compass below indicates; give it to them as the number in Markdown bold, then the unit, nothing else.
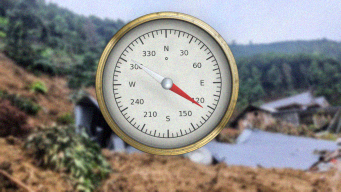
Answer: **125** °
